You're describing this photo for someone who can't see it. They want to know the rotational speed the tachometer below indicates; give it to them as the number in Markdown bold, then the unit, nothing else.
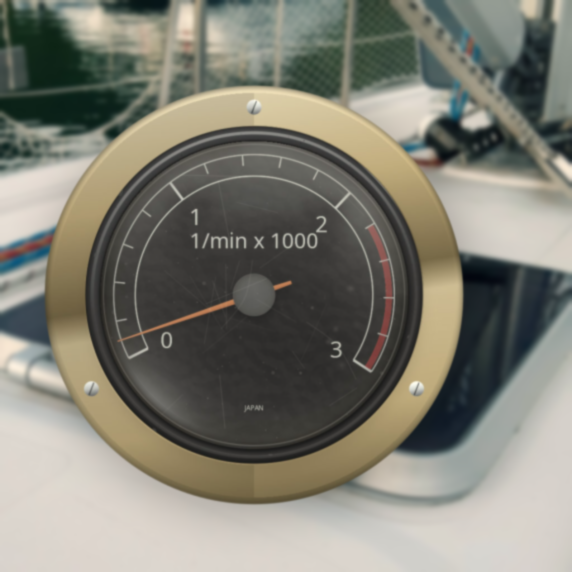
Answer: **100** rpm
